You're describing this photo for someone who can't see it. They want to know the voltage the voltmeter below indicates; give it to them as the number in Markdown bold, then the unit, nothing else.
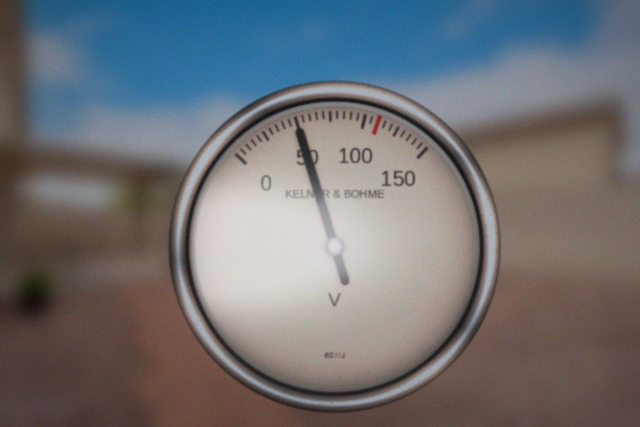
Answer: **50** V
